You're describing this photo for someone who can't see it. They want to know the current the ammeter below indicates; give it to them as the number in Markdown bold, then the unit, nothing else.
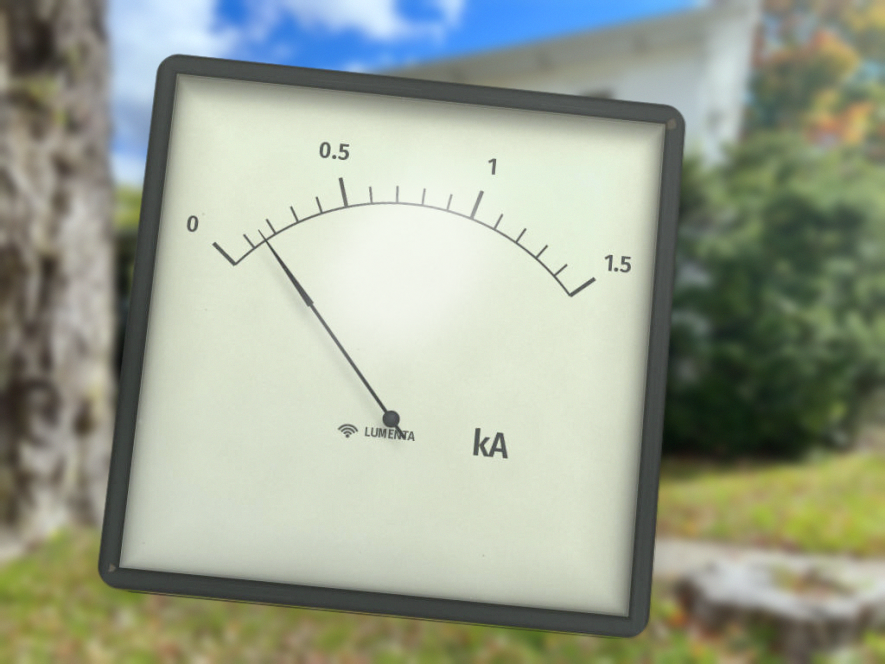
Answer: **0.15** kA
